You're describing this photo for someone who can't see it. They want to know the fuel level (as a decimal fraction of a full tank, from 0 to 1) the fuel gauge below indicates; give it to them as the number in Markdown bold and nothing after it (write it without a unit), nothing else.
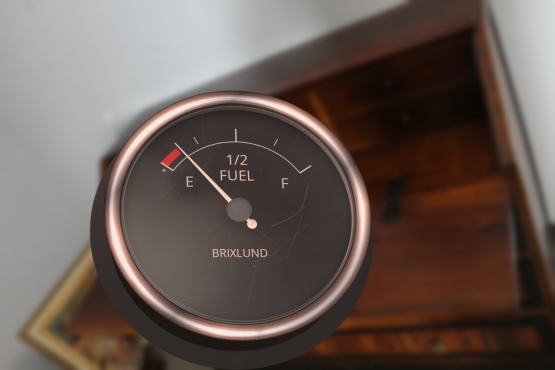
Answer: **0.125**
